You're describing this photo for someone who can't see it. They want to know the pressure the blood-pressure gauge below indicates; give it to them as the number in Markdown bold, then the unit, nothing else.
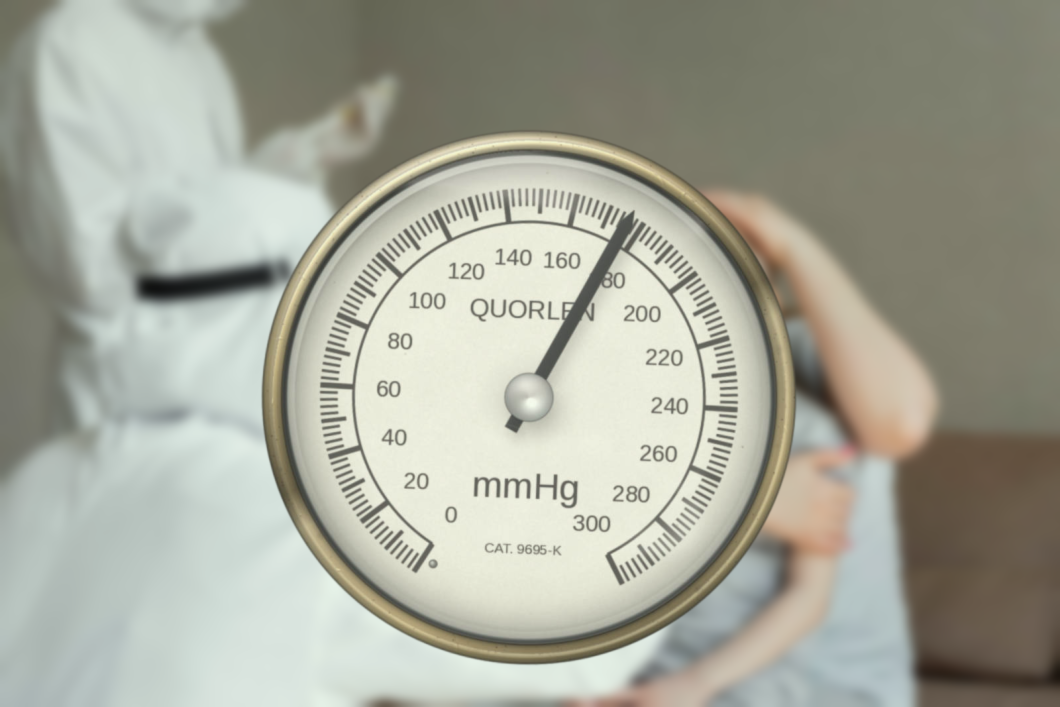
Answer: **176** mmHg
